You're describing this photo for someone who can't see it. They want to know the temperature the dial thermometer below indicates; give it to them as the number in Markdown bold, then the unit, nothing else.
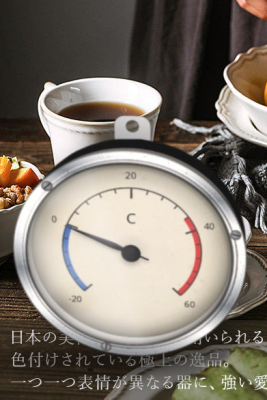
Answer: **0** °C
